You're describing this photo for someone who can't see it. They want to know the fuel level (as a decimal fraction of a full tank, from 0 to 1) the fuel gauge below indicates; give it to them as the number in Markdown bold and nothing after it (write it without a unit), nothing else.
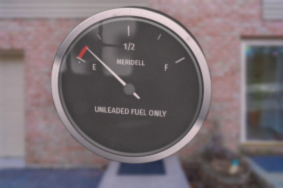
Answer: **0.125**
